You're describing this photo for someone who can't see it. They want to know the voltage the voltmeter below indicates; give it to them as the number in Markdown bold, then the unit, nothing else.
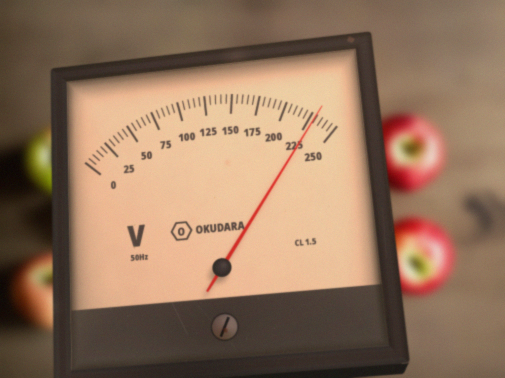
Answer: **230** V
